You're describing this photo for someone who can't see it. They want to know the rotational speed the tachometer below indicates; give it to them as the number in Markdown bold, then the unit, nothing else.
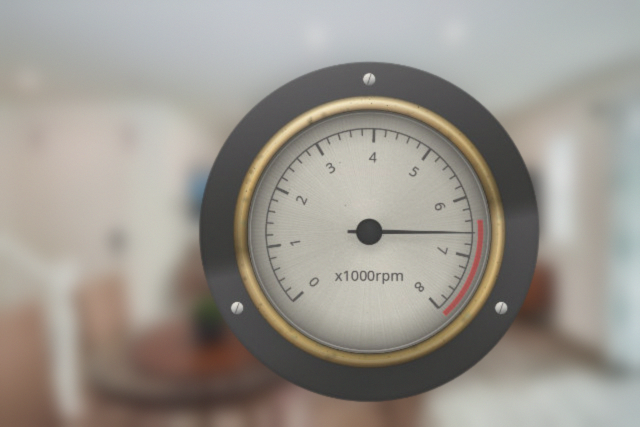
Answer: **6600** rpm
